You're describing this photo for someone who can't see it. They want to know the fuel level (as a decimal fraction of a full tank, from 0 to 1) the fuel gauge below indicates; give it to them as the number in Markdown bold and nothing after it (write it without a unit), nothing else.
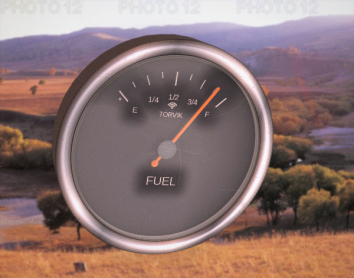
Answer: **0.875**
